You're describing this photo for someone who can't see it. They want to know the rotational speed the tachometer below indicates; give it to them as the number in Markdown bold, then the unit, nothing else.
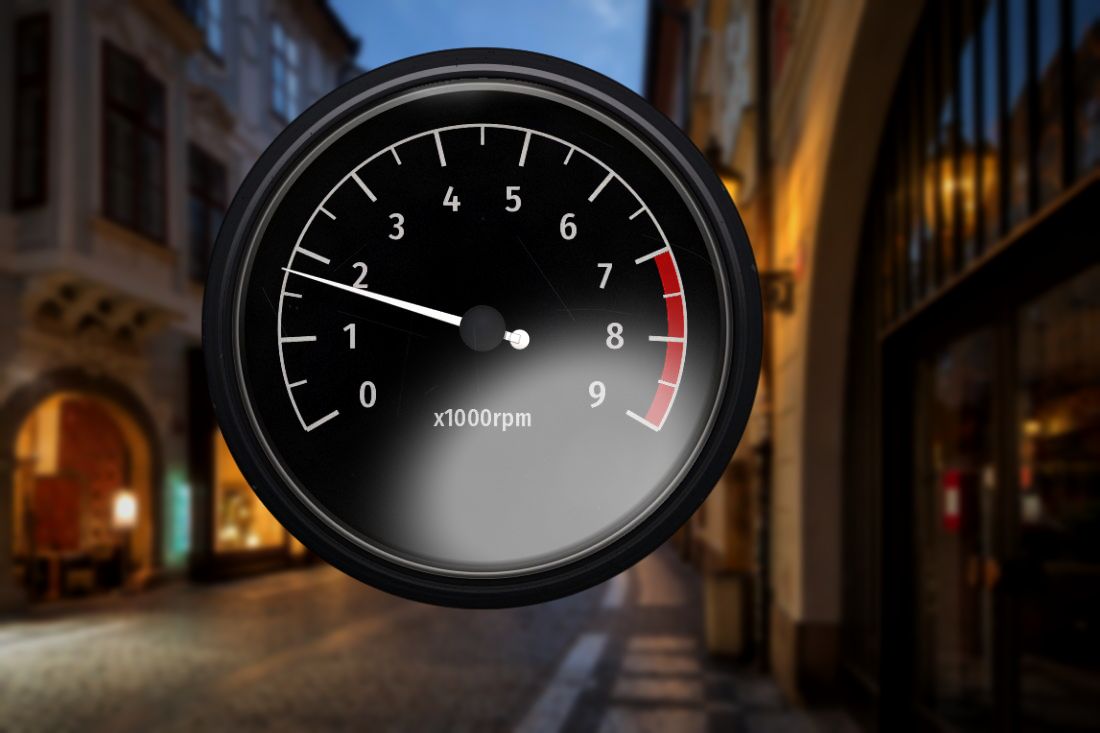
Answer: **1750** rpm
